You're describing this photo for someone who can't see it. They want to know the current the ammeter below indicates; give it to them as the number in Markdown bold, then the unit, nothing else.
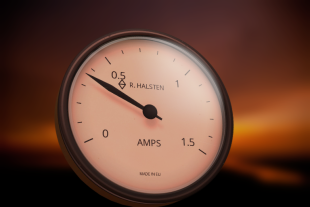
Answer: **0.35** A
